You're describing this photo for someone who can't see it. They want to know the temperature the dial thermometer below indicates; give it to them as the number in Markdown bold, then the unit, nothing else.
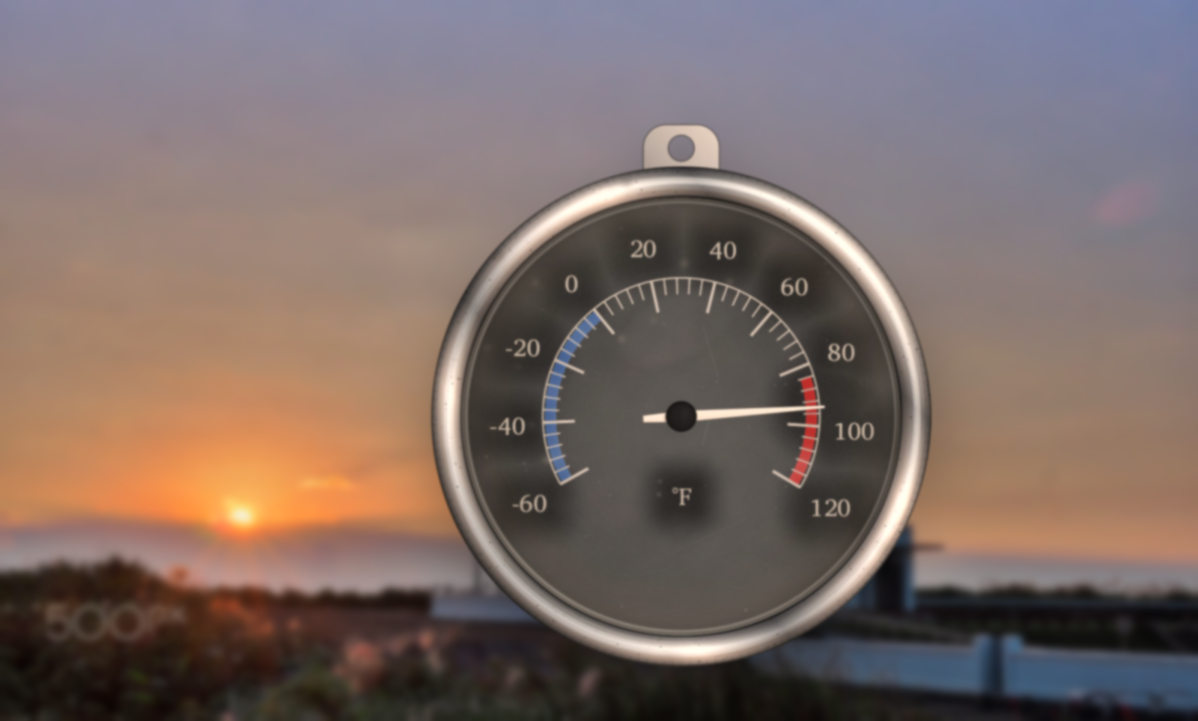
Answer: **94** °F
